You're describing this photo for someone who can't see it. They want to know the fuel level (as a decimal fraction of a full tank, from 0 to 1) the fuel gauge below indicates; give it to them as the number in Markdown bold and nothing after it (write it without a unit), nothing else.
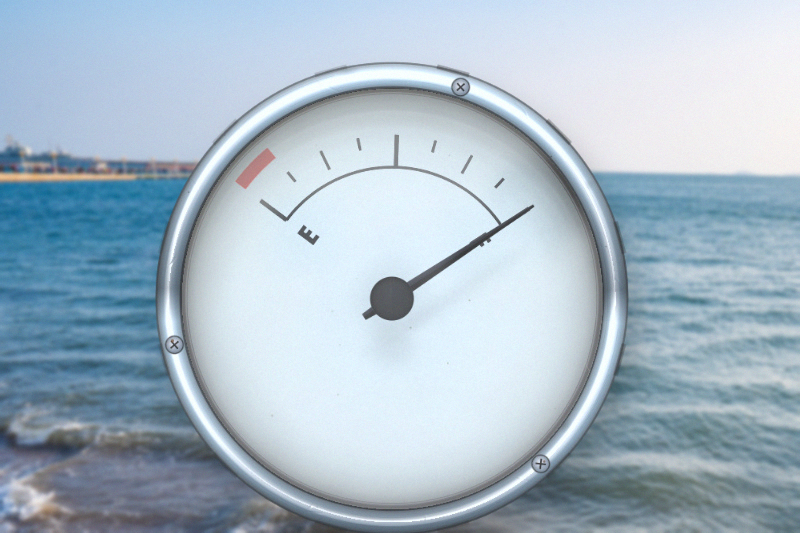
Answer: **1**
